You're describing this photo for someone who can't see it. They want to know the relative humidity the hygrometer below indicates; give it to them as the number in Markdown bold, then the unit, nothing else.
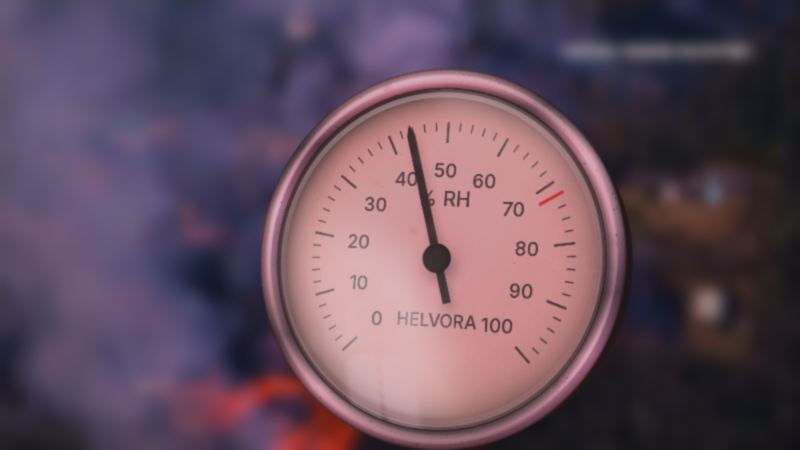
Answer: **44** %
